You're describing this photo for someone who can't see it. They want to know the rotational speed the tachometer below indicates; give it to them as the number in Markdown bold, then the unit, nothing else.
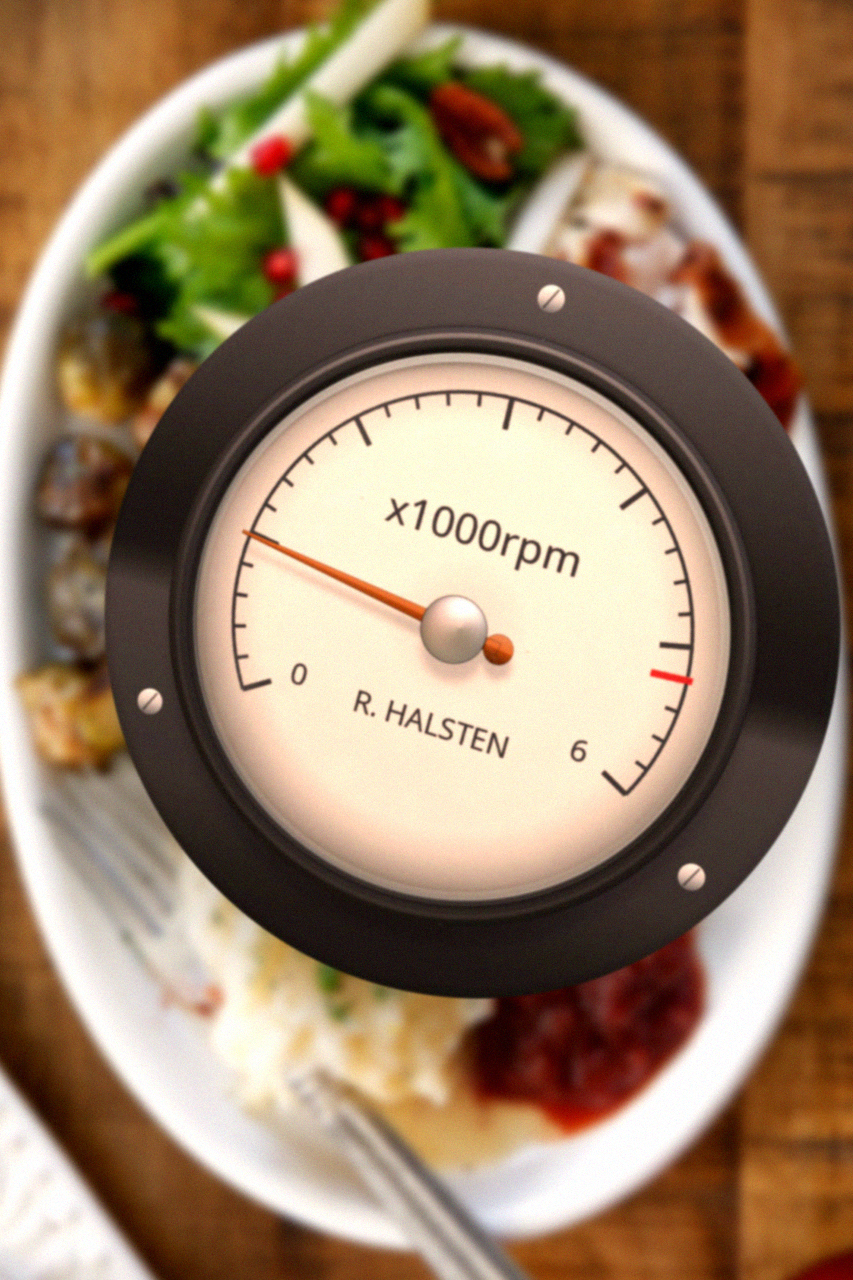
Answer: **1000** rpm
